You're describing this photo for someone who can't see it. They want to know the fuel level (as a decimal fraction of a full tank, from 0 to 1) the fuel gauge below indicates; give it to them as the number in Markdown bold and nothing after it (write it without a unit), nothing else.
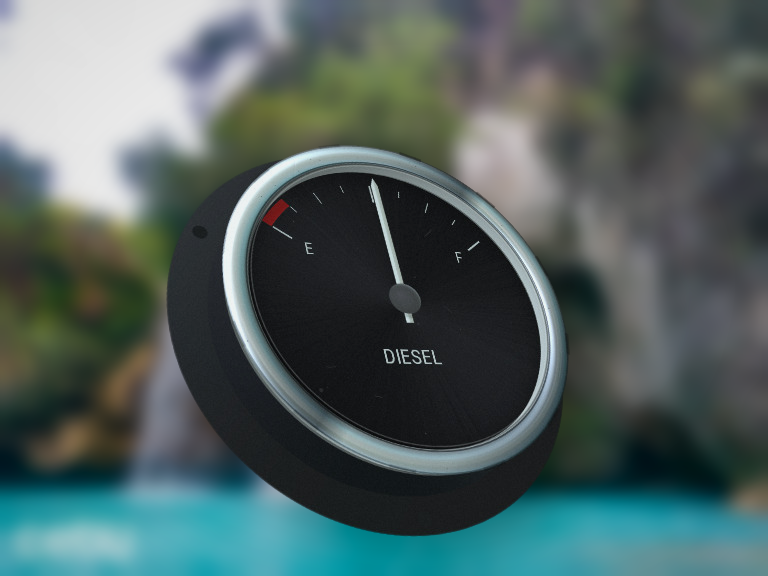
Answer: **0.5**
